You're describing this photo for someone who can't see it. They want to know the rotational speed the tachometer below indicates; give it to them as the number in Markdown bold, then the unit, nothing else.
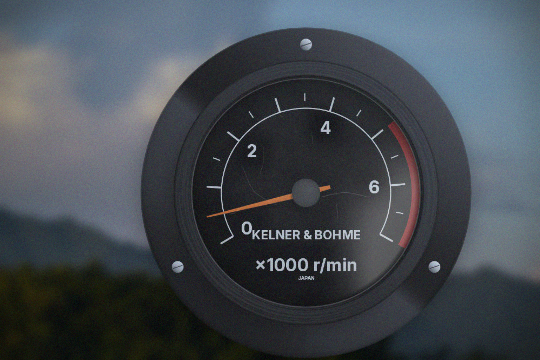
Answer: **500** rpm
